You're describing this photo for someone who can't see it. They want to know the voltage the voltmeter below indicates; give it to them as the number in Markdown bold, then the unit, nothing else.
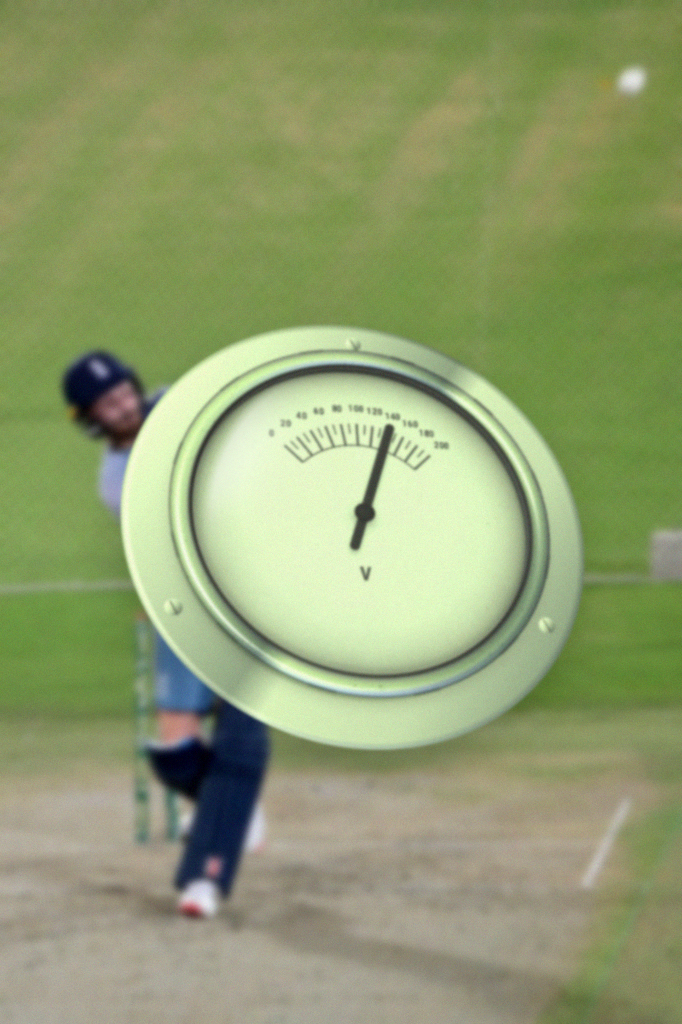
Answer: **140** V
